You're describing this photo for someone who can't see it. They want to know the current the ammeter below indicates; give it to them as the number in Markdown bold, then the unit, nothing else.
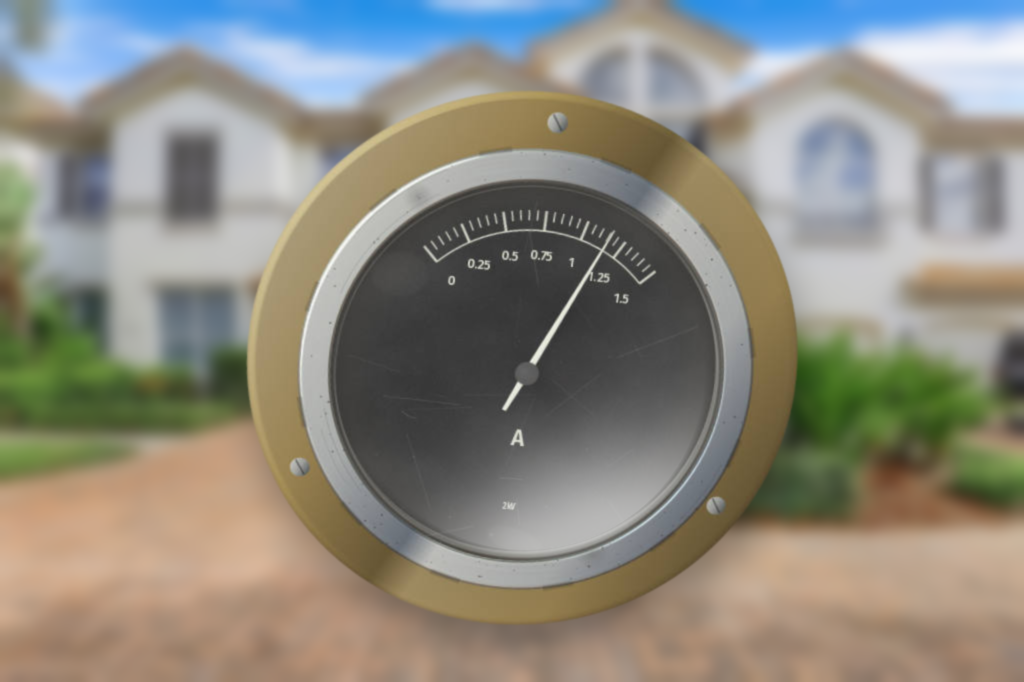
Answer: **1.15** A
